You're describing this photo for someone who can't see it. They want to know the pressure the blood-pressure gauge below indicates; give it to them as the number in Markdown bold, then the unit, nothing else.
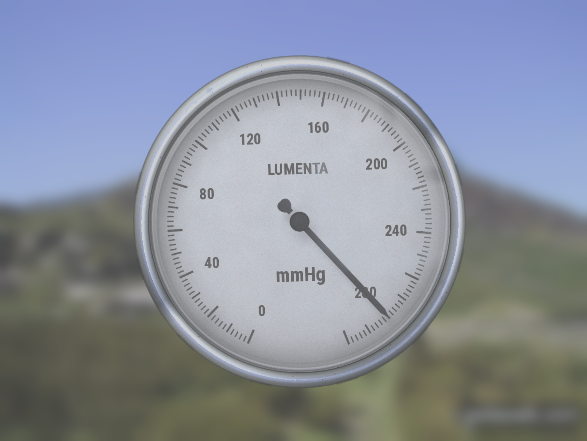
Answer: **280** mmHg
